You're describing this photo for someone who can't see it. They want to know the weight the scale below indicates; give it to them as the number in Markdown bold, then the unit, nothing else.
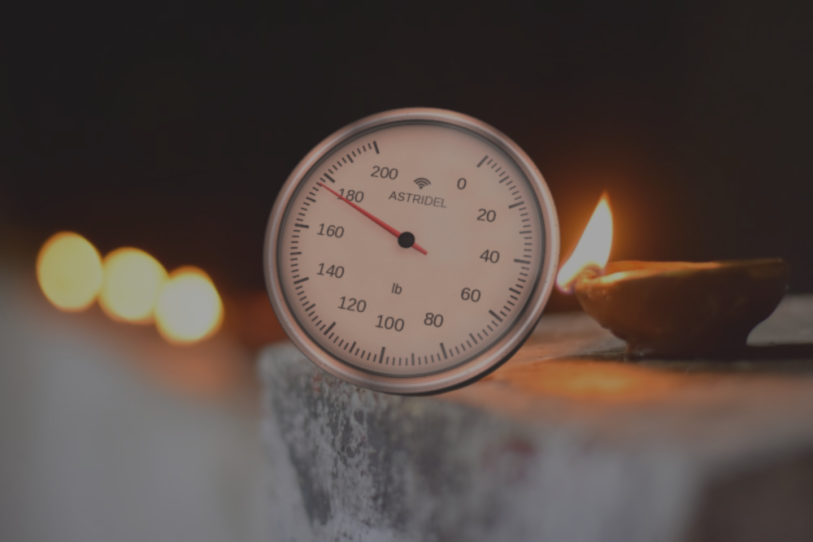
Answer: **176** lb
